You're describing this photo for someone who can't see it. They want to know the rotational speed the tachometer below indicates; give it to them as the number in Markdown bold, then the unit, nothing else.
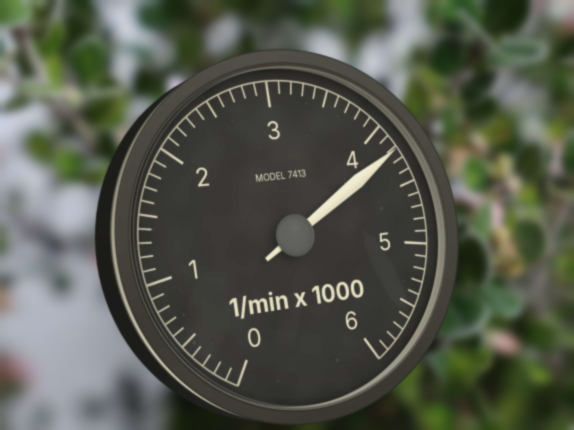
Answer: **4200** rpm
